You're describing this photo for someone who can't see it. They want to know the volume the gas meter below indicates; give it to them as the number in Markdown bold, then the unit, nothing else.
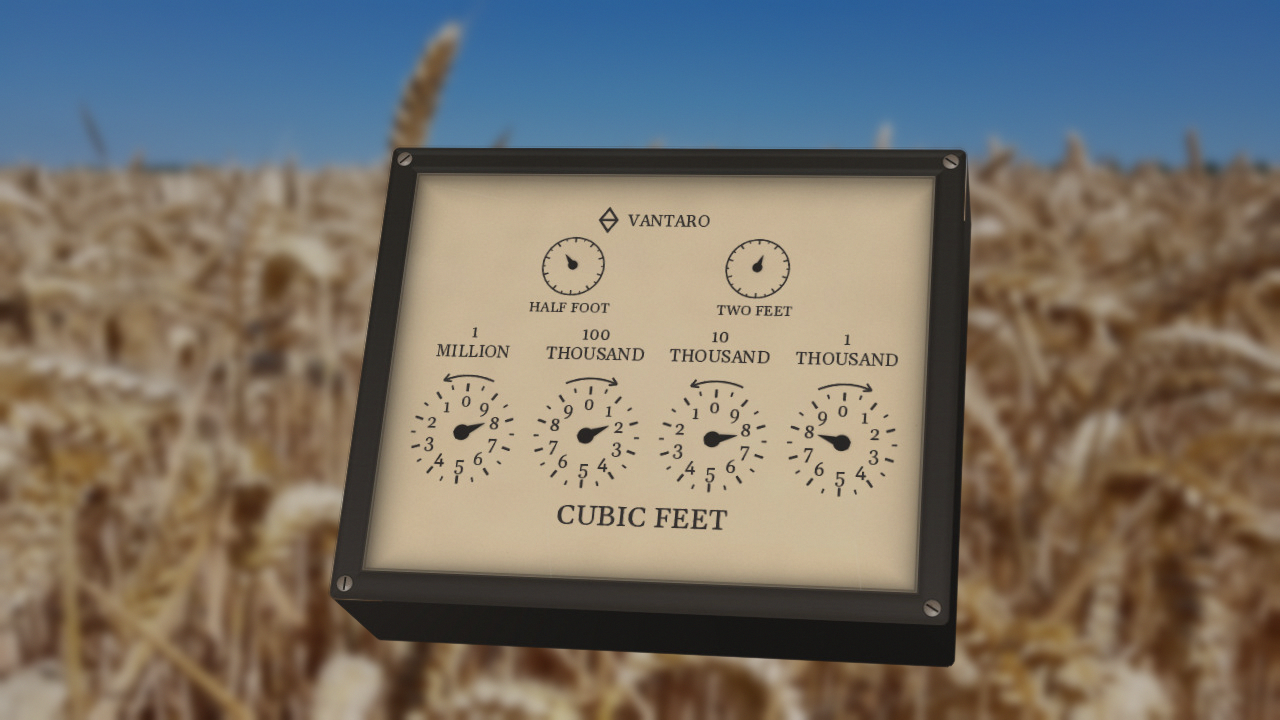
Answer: **817800** ft³
